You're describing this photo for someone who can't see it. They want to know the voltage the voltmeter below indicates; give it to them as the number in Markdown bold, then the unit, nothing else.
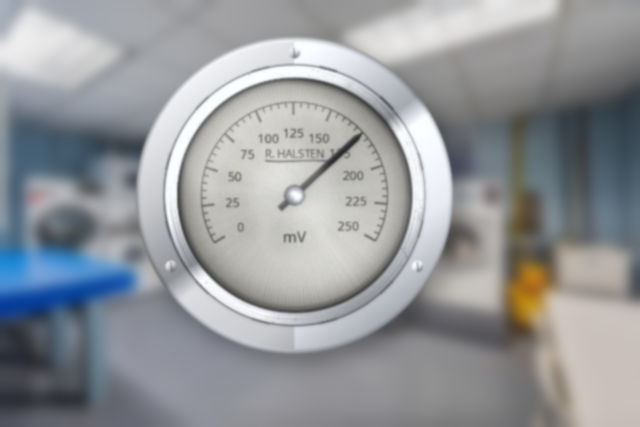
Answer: **175** mV
